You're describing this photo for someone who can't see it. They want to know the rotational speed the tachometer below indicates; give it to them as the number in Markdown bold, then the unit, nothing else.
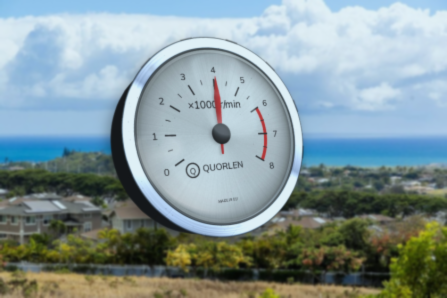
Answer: **4000** rpm
